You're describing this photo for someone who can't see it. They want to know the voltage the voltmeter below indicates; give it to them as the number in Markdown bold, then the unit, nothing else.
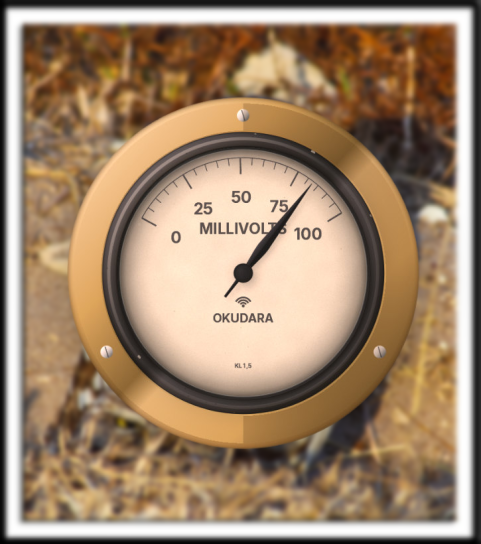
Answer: **82.5** mV
